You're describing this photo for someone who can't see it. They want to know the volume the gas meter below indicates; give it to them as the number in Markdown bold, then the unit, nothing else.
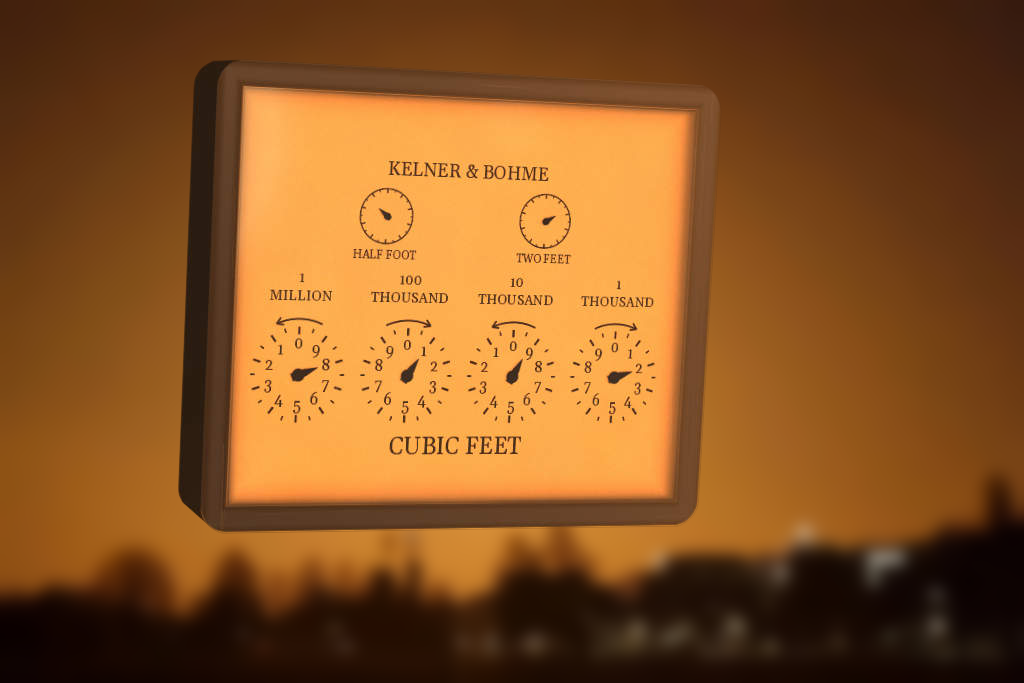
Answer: **809200** ft³
